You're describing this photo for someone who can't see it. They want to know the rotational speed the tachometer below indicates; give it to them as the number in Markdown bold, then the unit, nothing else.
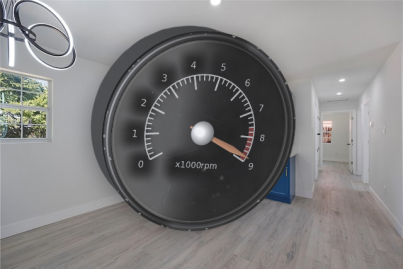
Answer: **8800** rpm
